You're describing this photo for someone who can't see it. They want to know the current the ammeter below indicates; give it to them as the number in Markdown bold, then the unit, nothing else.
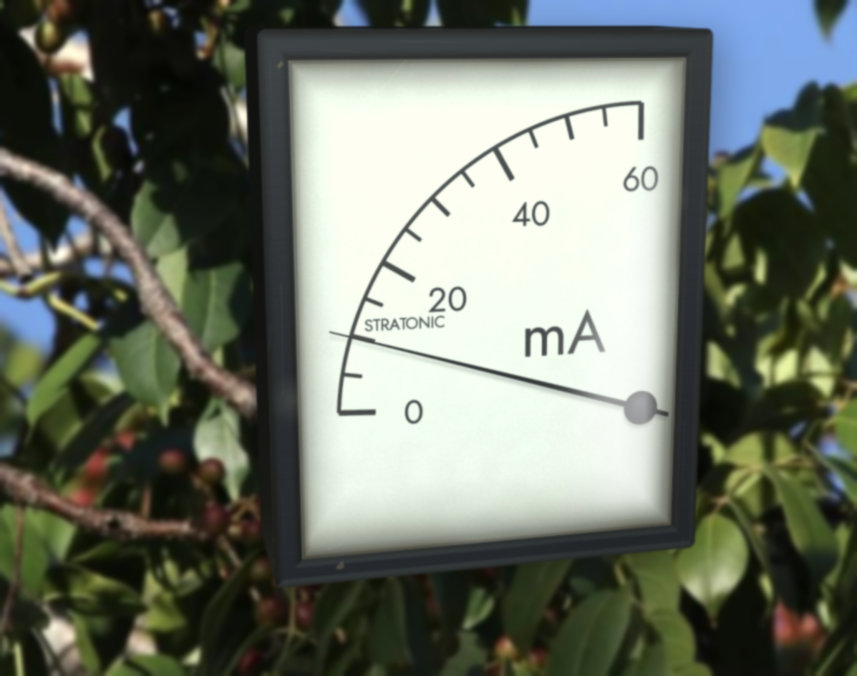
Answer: **10** mA
